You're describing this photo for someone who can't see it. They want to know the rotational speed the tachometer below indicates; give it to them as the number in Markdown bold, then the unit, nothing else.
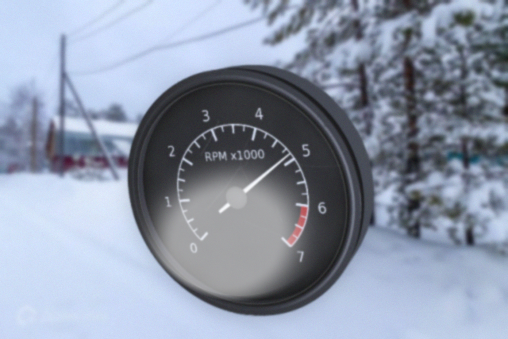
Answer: **4875** rpm
